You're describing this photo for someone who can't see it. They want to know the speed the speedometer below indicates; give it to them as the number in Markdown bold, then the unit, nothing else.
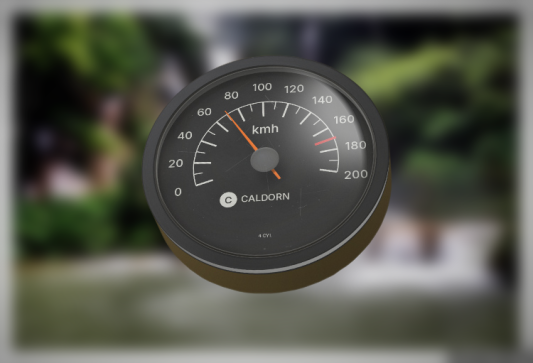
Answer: **70** km/h
